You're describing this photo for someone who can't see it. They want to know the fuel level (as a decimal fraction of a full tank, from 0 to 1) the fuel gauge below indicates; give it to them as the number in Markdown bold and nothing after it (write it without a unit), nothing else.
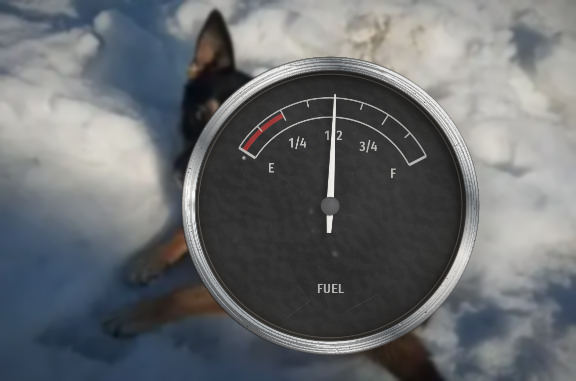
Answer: **0.5**
